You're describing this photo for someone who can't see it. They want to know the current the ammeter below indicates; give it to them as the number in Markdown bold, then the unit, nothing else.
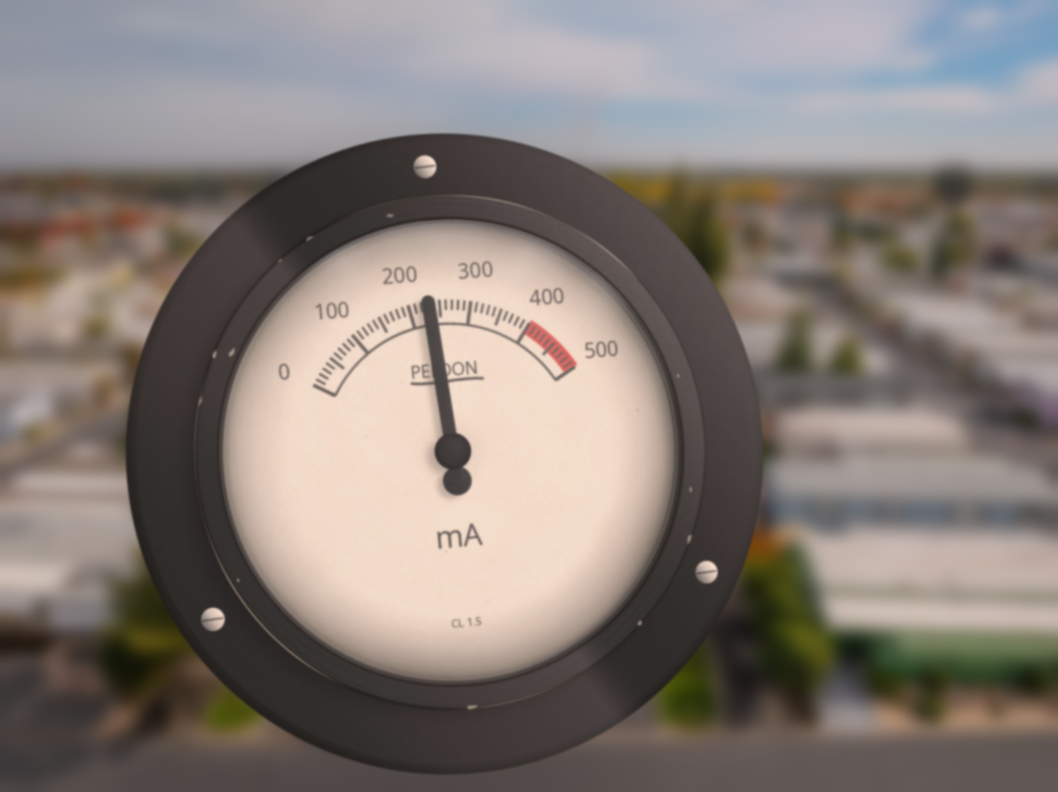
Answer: **230** mA
